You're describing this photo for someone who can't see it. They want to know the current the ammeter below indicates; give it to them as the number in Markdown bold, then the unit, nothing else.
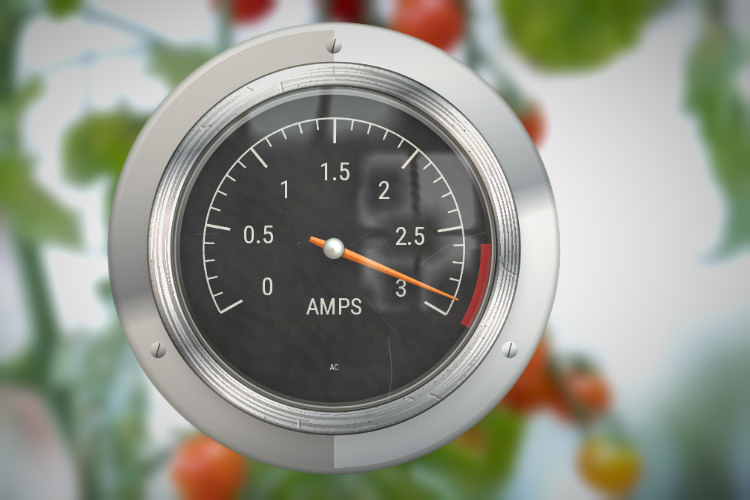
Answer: **2.9** A
